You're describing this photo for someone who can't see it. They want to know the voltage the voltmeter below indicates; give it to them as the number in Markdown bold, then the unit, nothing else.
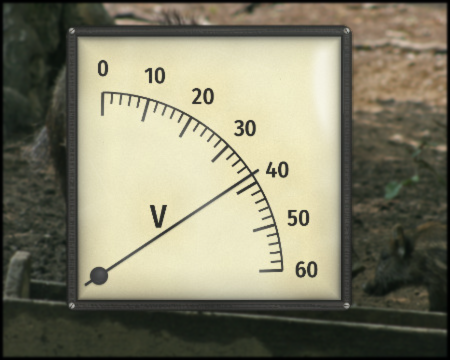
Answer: **38** V
